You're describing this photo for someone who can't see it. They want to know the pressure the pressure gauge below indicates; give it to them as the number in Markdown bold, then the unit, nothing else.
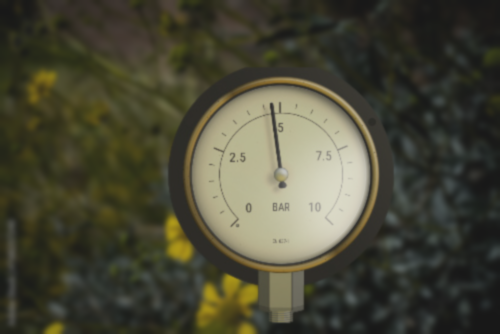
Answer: **4.75** bar
